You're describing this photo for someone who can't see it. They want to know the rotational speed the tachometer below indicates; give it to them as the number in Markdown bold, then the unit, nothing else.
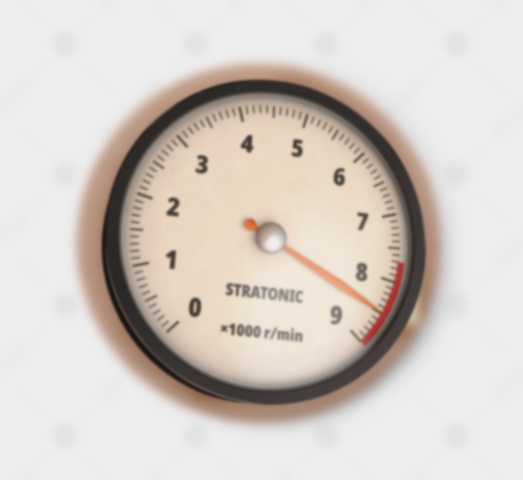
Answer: **8500** rpm
